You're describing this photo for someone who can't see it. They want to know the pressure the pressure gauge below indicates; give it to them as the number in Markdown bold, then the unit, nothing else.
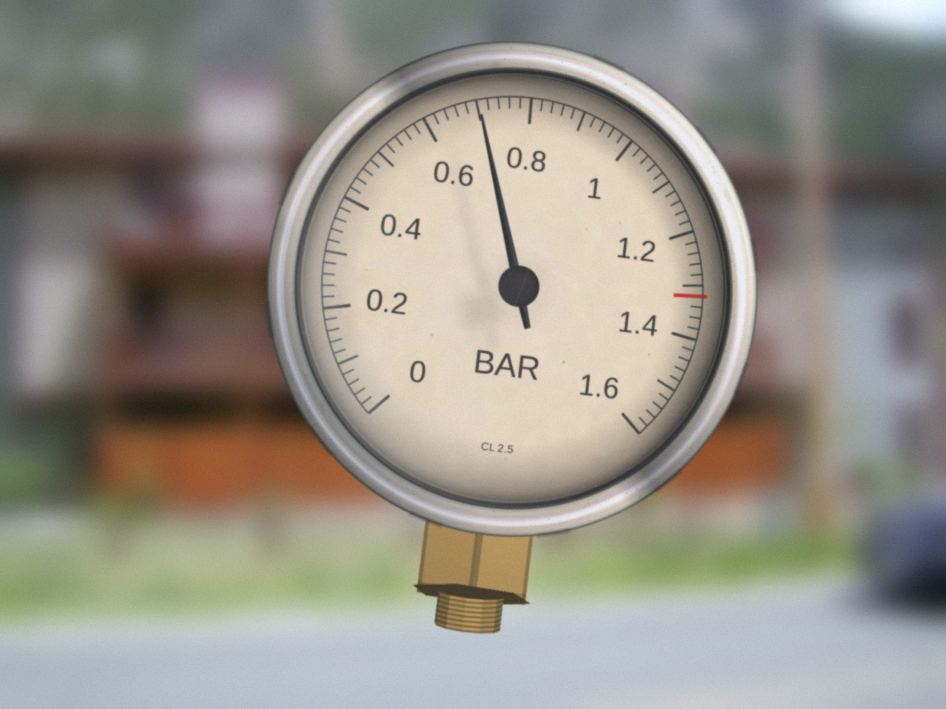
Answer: **0.7** bar
